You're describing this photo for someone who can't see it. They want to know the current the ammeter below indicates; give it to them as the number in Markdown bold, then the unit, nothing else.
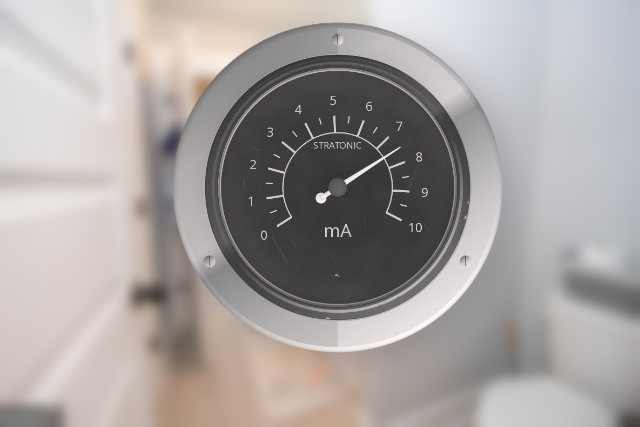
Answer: **7.5** mA
